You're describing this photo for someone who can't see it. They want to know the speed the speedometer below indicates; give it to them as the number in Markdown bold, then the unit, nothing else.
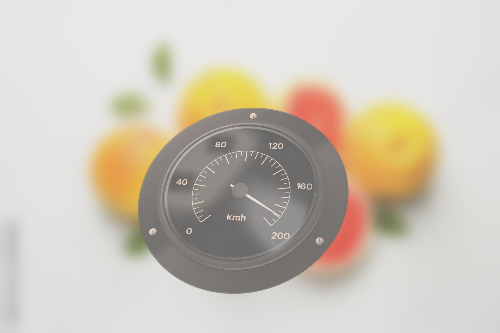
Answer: **190** km/h
